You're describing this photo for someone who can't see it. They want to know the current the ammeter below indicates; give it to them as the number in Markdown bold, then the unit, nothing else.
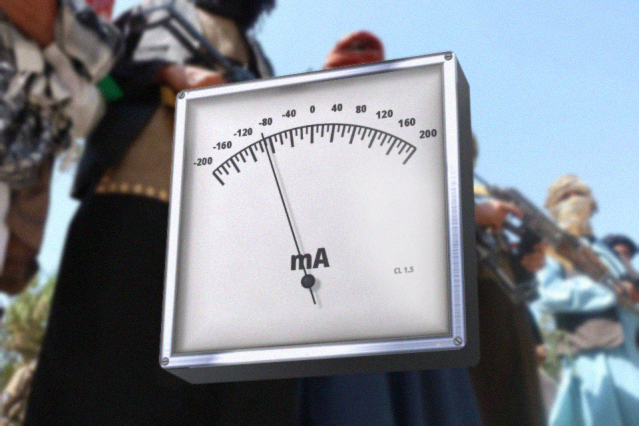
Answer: **-90** mA
